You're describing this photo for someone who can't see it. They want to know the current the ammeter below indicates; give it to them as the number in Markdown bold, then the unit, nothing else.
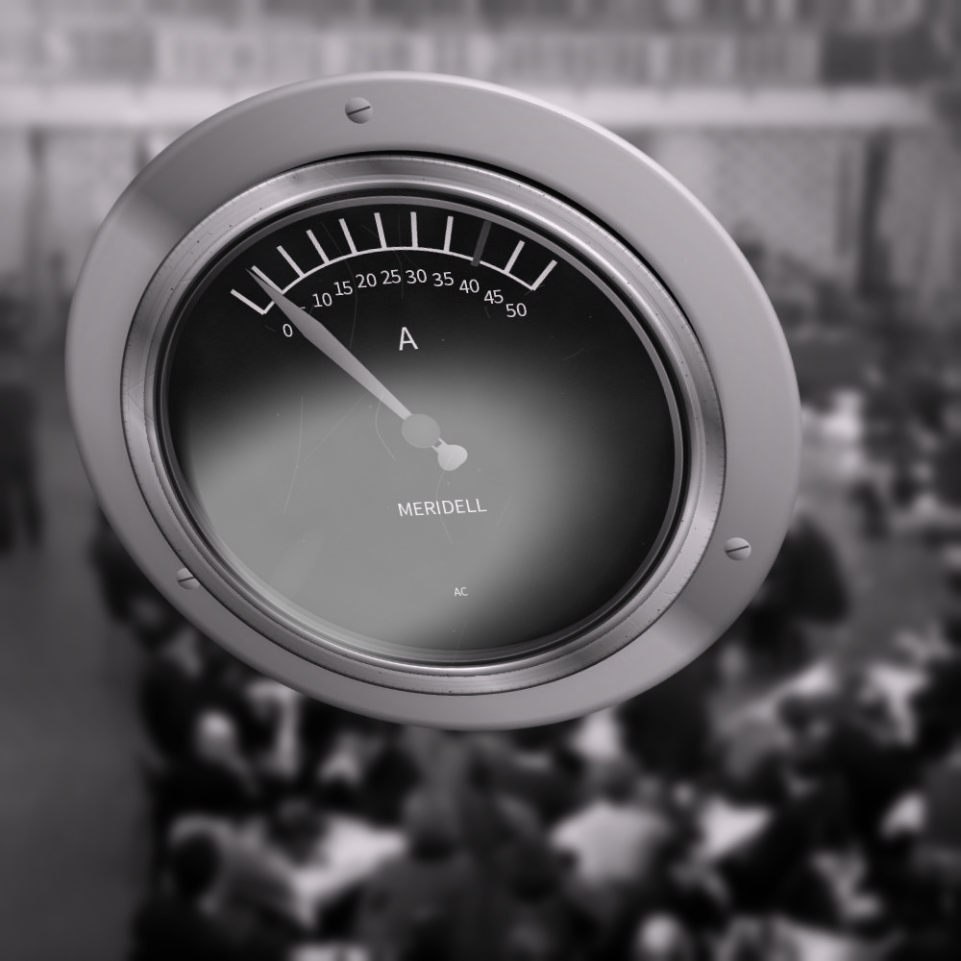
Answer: **5** A
